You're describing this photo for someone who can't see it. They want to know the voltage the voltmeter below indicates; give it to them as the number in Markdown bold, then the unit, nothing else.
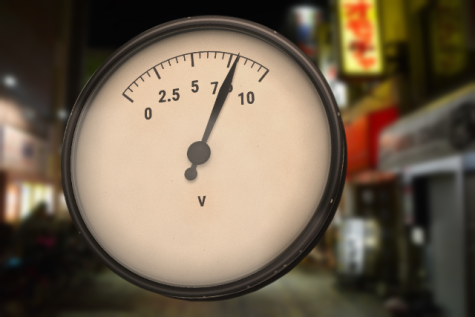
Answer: **8** V
